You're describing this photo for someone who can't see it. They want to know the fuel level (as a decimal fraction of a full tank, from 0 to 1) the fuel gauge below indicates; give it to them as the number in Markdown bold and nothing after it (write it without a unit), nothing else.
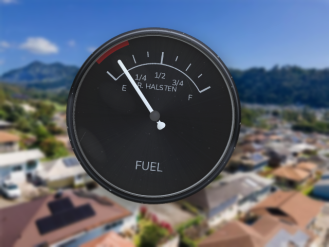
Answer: **0.125**
